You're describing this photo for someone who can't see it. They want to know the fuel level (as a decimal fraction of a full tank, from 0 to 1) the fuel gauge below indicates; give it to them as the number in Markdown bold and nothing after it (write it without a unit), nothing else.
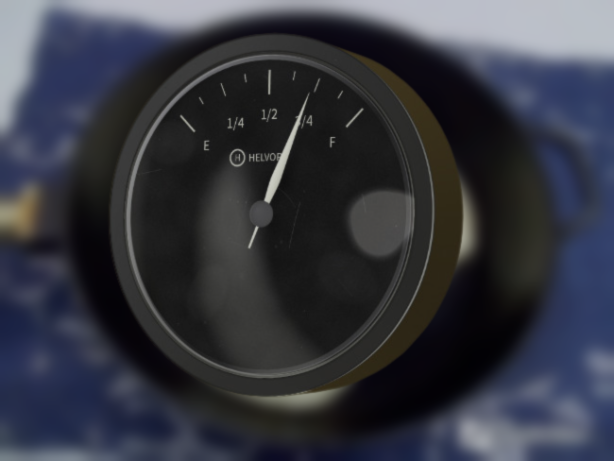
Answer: **0.75**
